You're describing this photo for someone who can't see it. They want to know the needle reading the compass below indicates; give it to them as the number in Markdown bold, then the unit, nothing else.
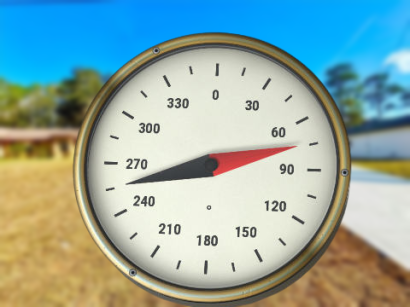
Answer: **75** °
